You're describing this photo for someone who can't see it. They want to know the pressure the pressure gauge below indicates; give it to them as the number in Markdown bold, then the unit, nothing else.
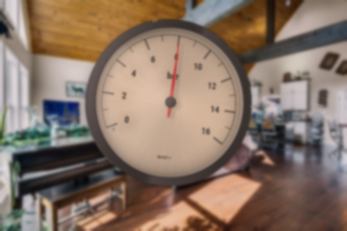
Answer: **8** bar
